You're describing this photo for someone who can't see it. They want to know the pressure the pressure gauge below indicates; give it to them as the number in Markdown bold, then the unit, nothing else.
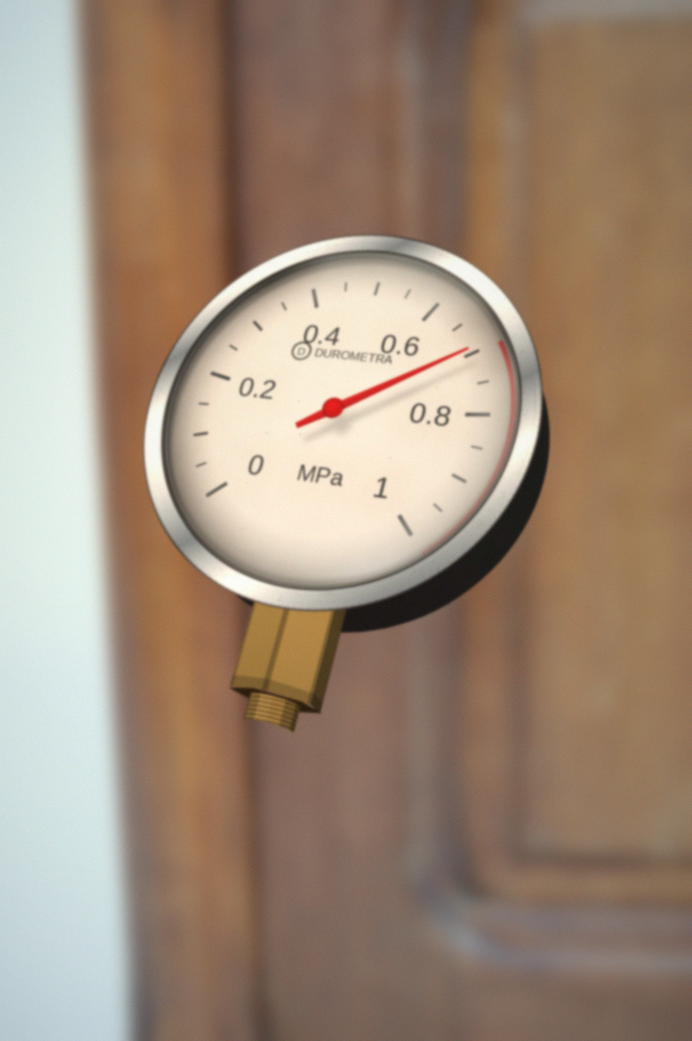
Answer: **0.7** MPa
